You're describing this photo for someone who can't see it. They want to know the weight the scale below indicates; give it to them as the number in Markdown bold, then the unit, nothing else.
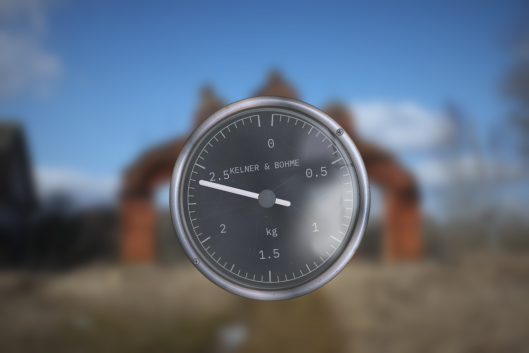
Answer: **2.4** kg
